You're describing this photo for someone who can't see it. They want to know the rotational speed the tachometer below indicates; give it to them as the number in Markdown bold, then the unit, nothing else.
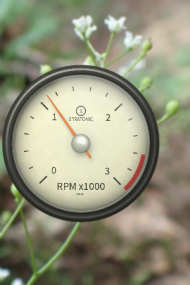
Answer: **1100** rpm
